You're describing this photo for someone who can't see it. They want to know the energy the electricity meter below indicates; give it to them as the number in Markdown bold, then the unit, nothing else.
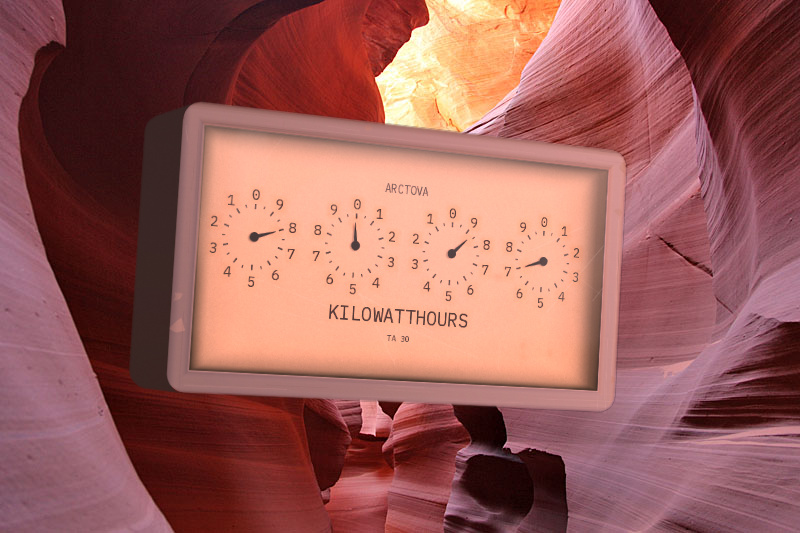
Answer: **7987** kWh
